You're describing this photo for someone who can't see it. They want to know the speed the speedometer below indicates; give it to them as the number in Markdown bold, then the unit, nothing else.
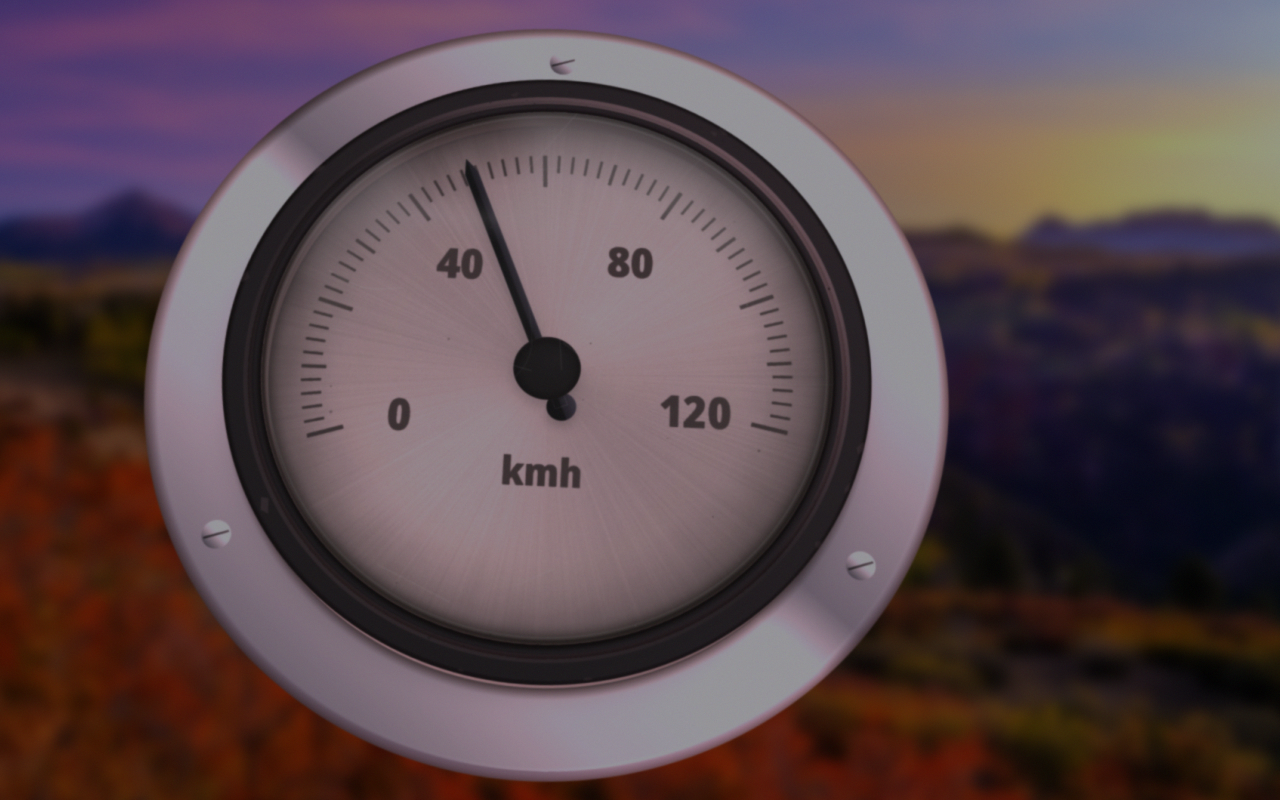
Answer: **49** km/h
